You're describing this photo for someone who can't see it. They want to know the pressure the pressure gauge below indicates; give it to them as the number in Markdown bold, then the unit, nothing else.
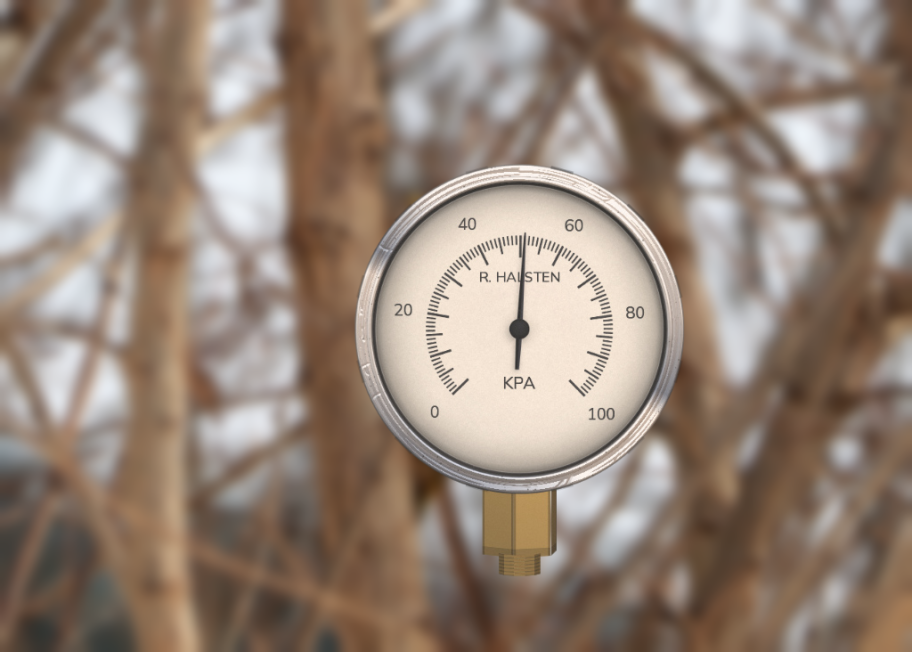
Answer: **51** kPa
